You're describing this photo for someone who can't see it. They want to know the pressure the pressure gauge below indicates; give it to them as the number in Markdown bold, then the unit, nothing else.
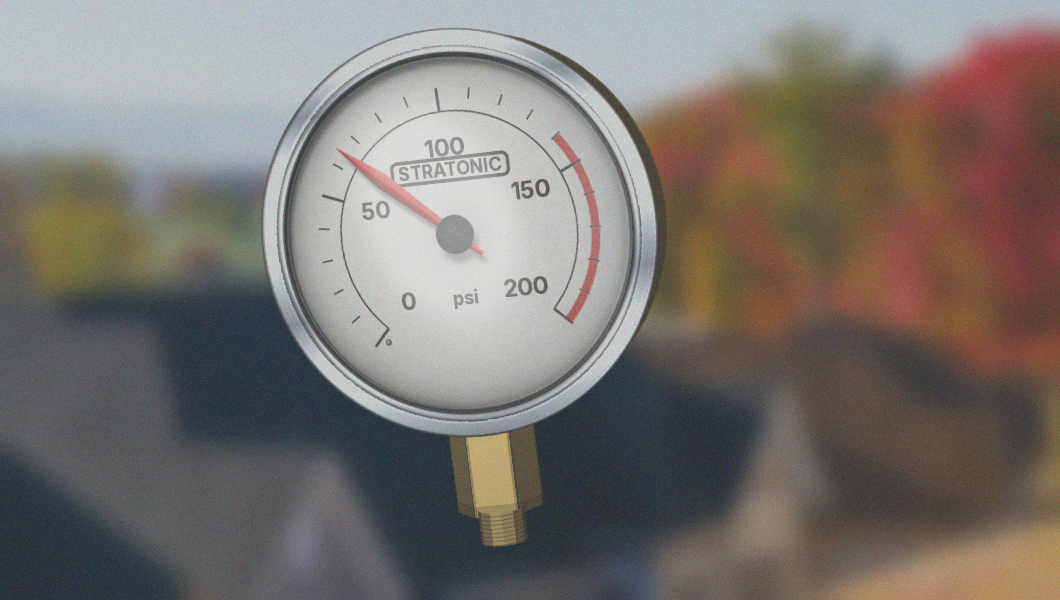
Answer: **65** psi
